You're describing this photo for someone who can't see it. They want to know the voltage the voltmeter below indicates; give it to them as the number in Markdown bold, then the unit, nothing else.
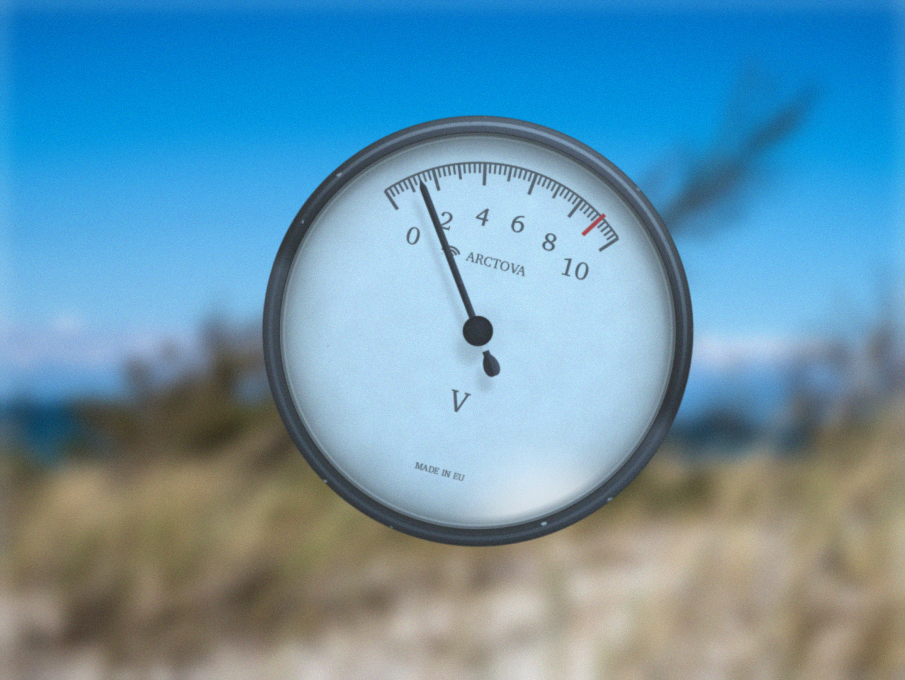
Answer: **1.4** V
